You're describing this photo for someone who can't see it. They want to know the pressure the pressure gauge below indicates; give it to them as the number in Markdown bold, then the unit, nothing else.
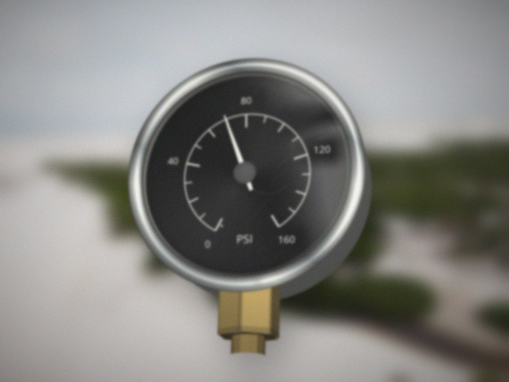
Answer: **70** psi
